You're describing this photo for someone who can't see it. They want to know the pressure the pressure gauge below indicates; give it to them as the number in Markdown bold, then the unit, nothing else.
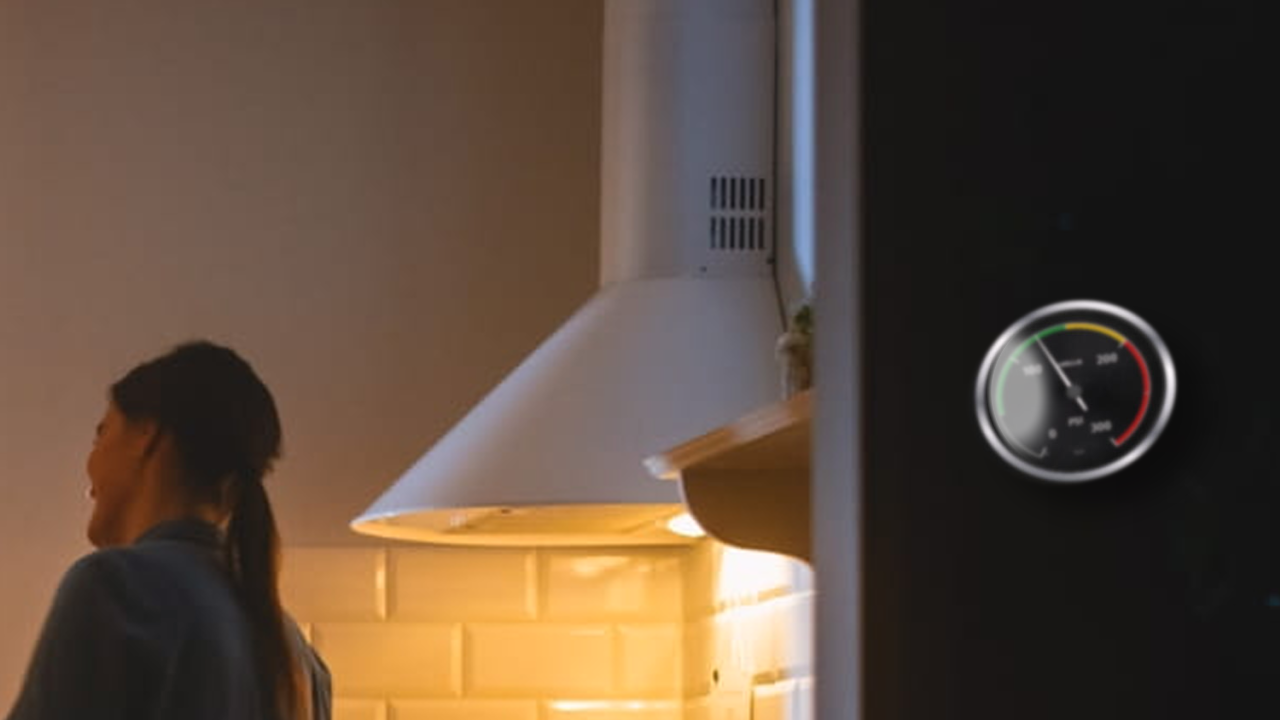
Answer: **125** psi
